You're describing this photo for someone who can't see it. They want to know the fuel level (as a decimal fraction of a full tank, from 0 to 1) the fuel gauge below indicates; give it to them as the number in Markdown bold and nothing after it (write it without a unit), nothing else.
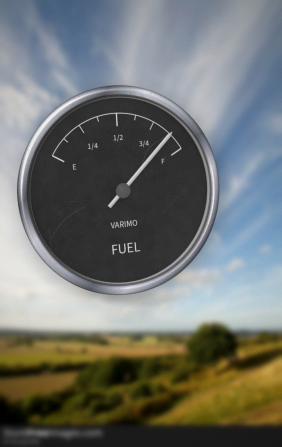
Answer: **0.875**
